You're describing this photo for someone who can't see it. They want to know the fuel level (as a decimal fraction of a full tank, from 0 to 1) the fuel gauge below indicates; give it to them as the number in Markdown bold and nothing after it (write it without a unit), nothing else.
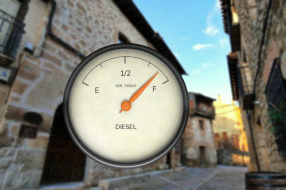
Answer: **0.875**
